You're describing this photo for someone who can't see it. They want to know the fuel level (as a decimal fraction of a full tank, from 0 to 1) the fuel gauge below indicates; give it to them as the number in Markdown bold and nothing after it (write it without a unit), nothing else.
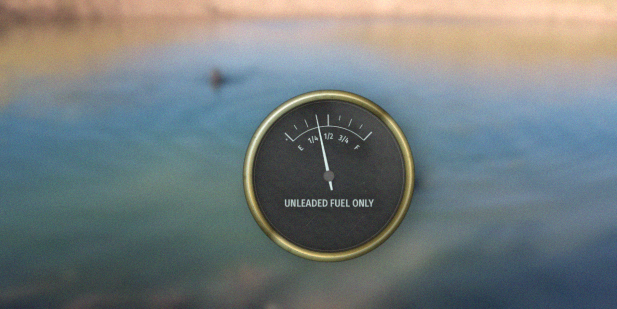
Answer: **0.375**
